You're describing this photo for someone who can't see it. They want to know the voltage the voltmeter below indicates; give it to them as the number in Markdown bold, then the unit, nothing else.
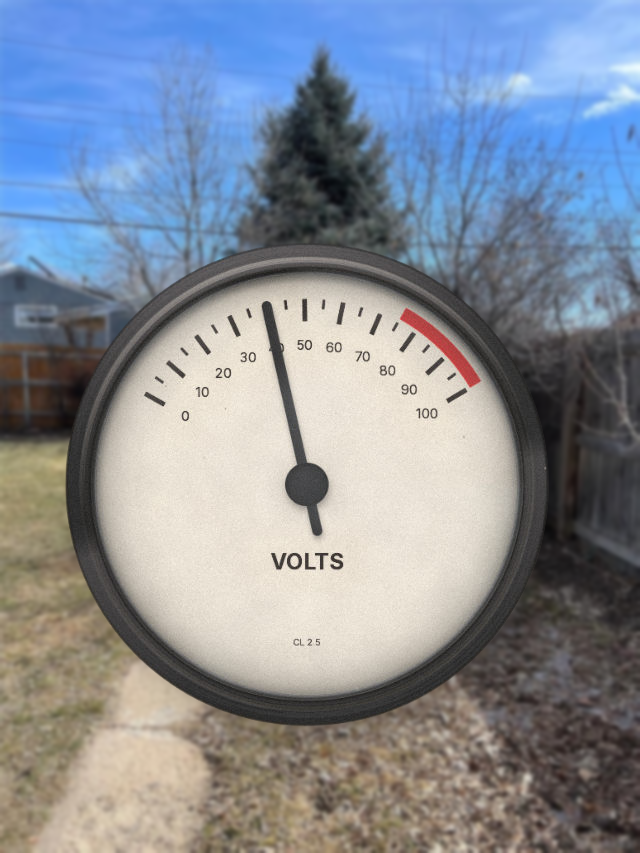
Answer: **40** V
